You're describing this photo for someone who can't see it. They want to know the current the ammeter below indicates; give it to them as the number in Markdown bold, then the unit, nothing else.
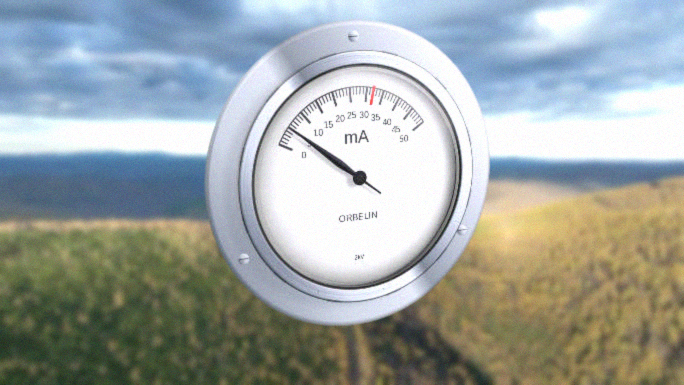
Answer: **5** mA
